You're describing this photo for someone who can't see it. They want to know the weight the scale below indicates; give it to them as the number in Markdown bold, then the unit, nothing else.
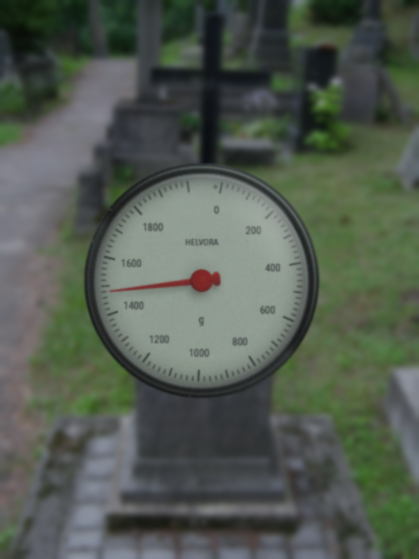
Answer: **1480** g
